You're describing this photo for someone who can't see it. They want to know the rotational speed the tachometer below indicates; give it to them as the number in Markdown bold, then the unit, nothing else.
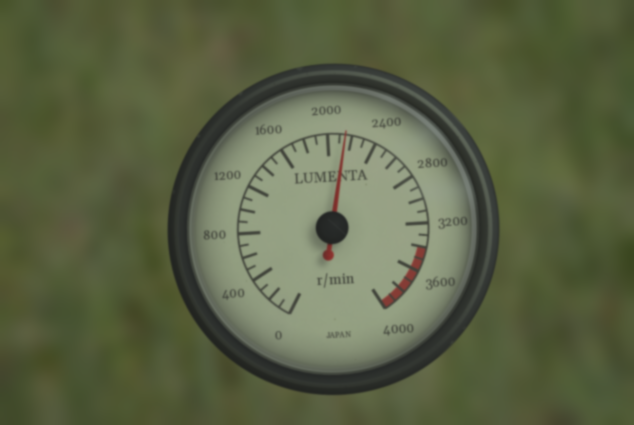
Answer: **2150** rpm
